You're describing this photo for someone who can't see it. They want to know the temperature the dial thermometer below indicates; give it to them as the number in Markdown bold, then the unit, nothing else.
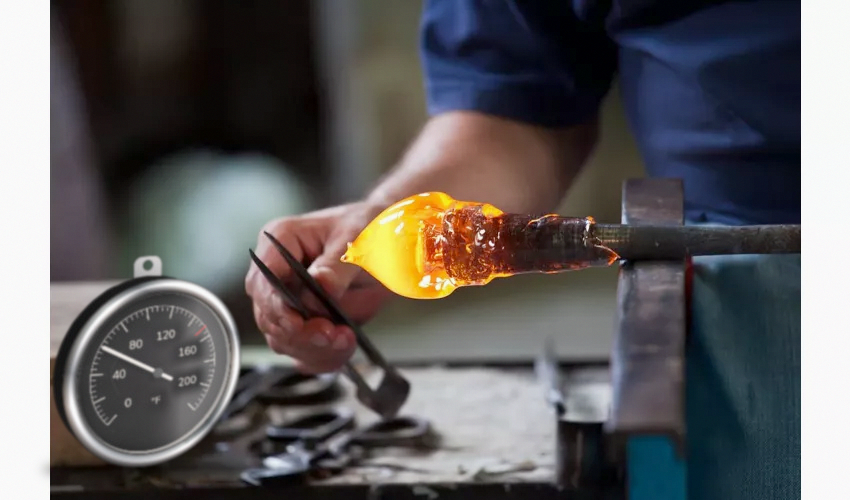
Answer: **60** °F
